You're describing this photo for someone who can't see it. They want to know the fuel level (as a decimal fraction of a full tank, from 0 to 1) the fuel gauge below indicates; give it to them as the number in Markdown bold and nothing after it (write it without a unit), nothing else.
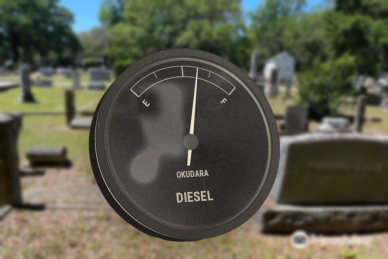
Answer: **0.625**
